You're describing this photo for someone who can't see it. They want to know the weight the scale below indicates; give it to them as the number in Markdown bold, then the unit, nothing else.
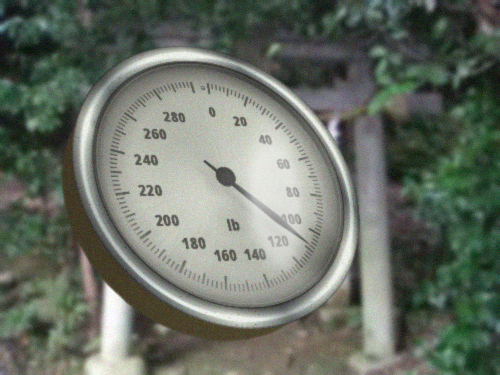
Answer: **110** lb
